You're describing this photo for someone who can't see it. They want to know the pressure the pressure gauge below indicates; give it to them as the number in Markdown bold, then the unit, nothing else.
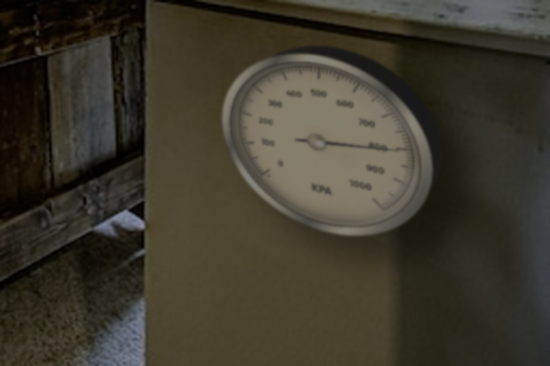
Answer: **800** kPa
